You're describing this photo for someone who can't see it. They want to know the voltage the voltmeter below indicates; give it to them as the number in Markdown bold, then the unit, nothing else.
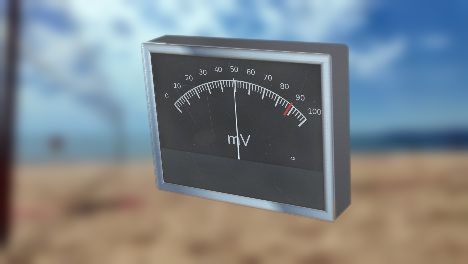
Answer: **50** mV
